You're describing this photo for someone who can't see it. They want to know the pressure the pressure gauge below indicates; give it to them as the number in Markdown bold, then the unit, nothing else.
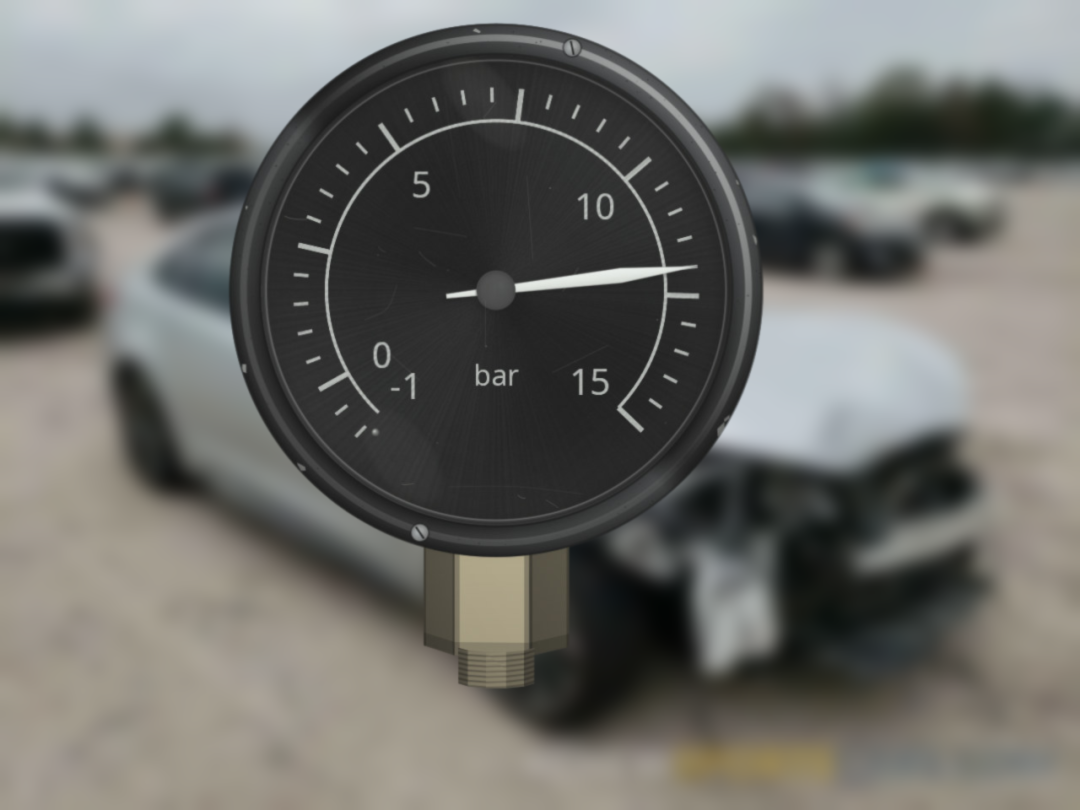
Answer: **12** bar
